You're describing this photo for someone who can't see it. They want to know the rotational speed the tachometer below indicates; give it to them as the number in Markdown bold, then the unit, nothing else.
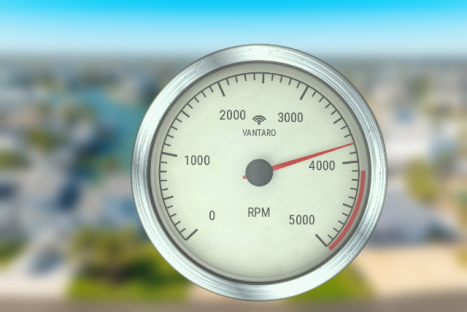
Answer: **3800** rpm
